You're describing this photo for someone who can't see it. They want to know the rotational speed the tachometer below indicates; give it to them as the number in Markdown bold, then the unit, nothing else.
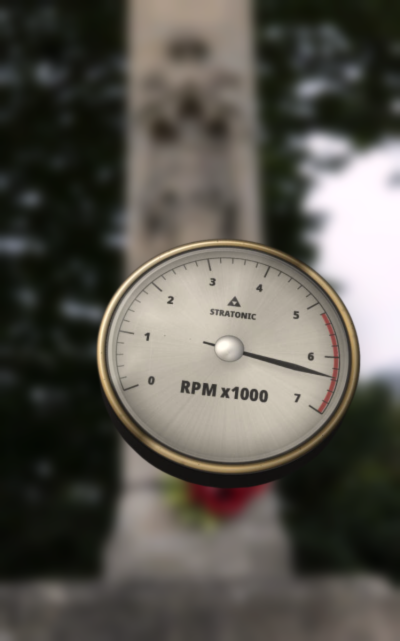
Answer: **6400** rpm
